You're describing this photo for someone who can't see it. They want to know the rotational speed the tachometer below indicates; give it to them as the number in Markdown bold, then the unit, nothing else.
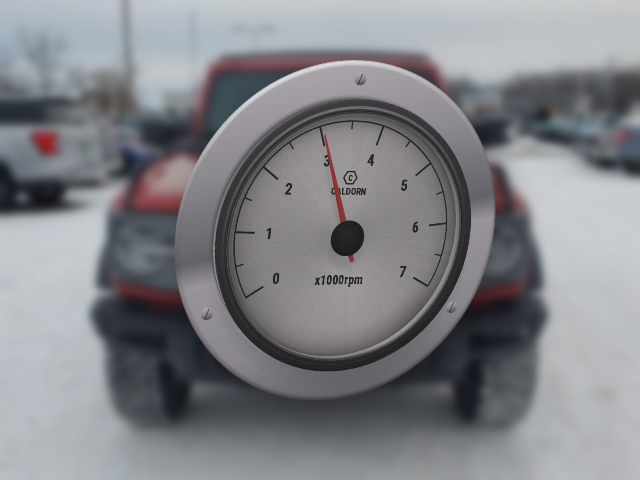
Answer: **3000** rpm
